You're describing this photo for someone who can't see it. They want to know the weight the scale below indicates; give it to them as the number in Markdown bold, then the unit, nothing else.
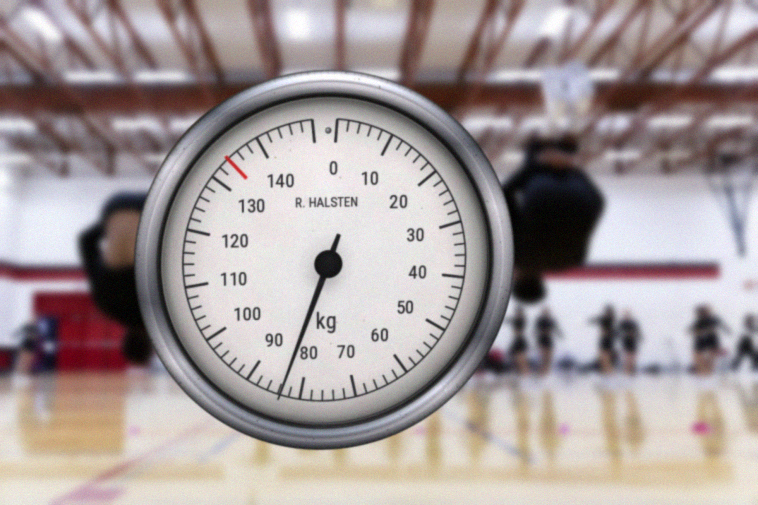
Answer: **84** kg
